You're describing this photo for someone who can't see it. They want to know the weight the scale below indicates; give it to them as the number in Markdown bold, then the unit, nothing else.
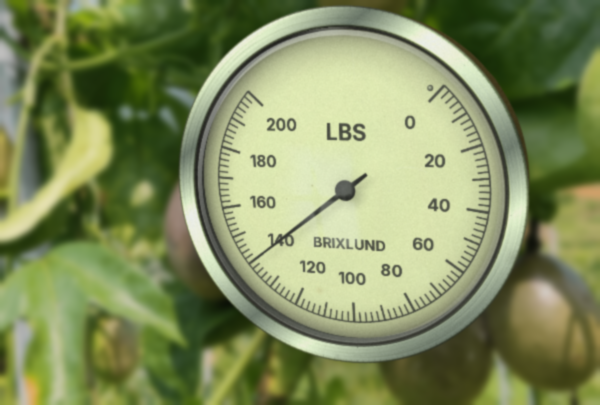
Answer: **140** lb
